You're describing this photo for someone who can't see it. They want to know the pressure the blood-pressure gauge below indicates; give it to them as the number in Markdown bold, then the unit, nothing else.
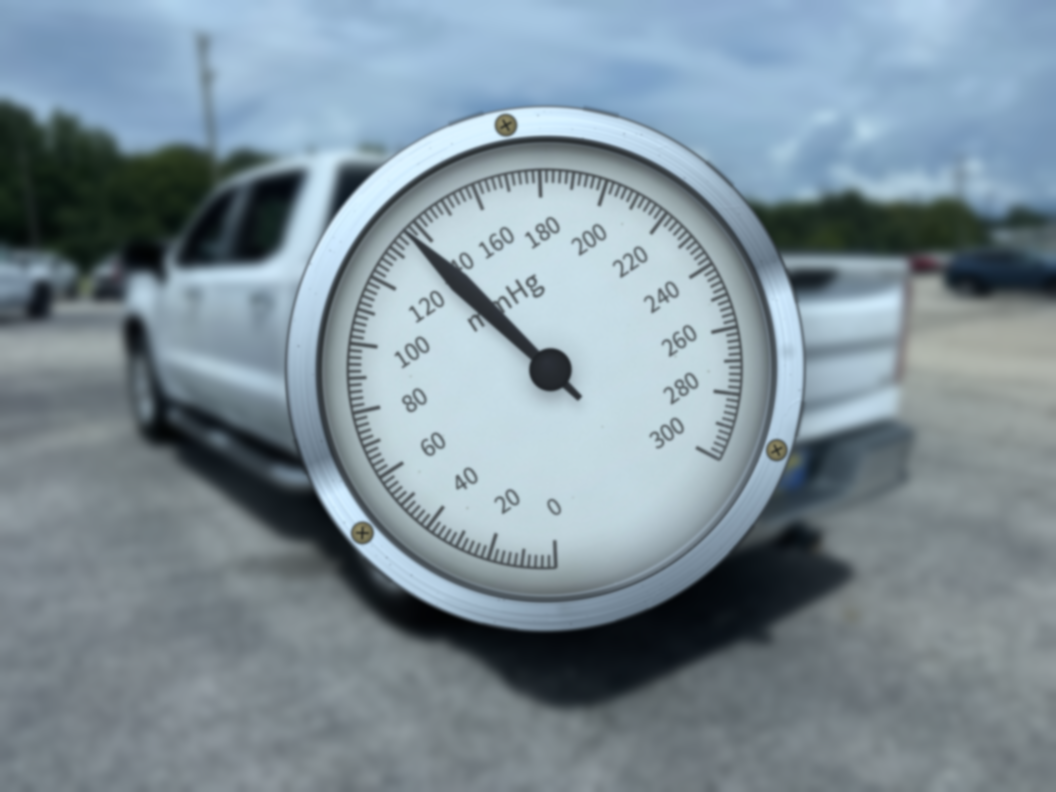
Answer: **136** mmHg
